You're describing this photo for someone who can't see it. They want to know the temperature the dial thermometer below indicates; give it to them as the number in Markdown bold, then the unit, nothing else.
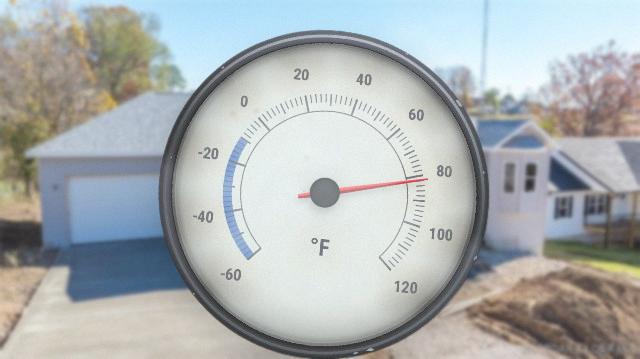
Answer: **82** °F
